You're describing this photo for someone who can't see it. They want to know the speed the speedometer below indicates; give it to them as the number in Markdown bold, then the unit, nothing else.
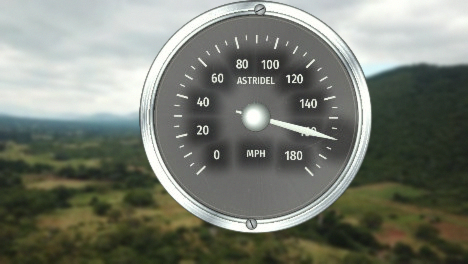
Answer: **160** mph
